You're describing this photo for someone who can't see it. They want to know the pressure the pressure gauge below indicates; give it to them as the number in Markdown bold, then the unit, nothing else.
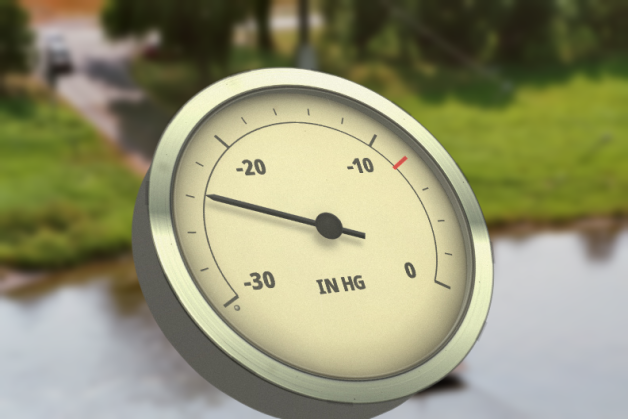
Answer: **-24** inHg
